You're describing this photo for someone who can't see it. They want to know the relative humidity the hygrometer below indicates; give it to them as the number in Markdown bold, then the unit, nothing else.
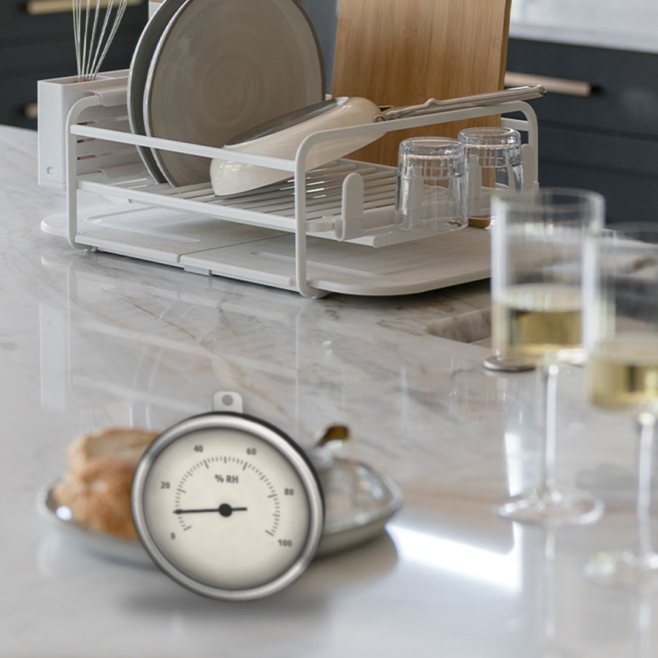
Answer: **10** %
